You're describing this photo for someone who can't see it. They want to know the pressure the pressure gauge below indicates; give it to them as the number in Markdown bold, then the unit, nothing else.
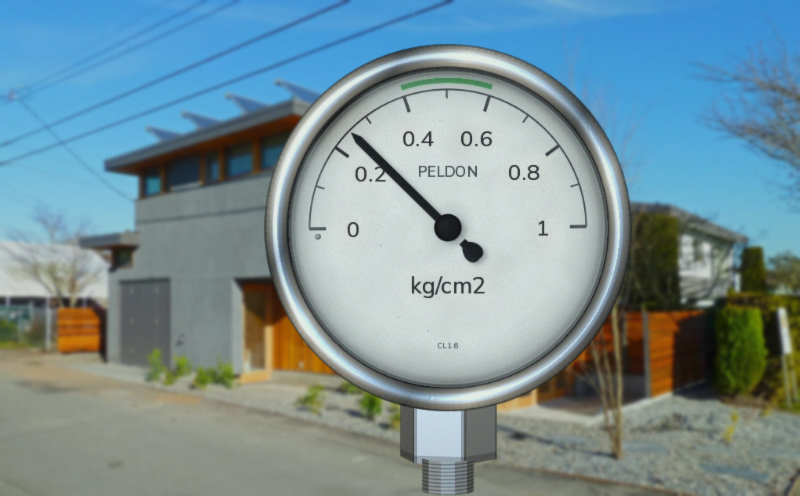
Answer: **0.25** kg/cm²
